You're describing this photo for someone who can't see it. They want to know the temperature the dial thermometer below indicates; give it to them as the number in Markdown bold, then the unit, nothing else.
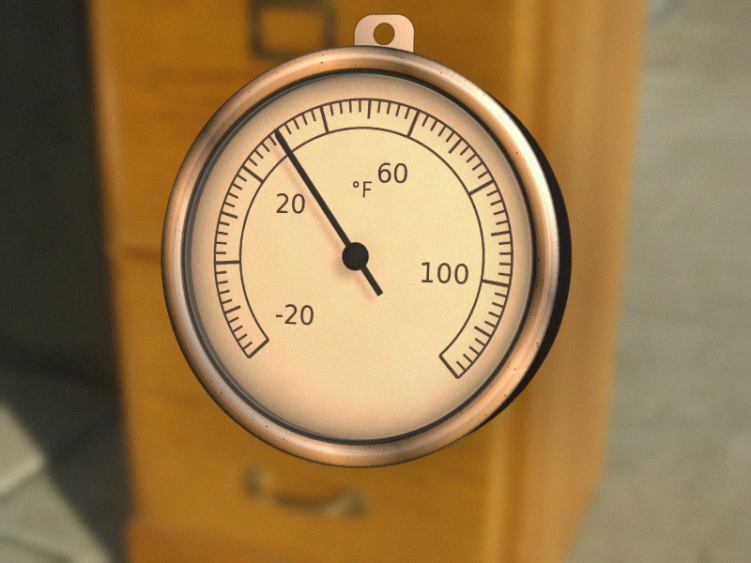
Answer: **30** °F
